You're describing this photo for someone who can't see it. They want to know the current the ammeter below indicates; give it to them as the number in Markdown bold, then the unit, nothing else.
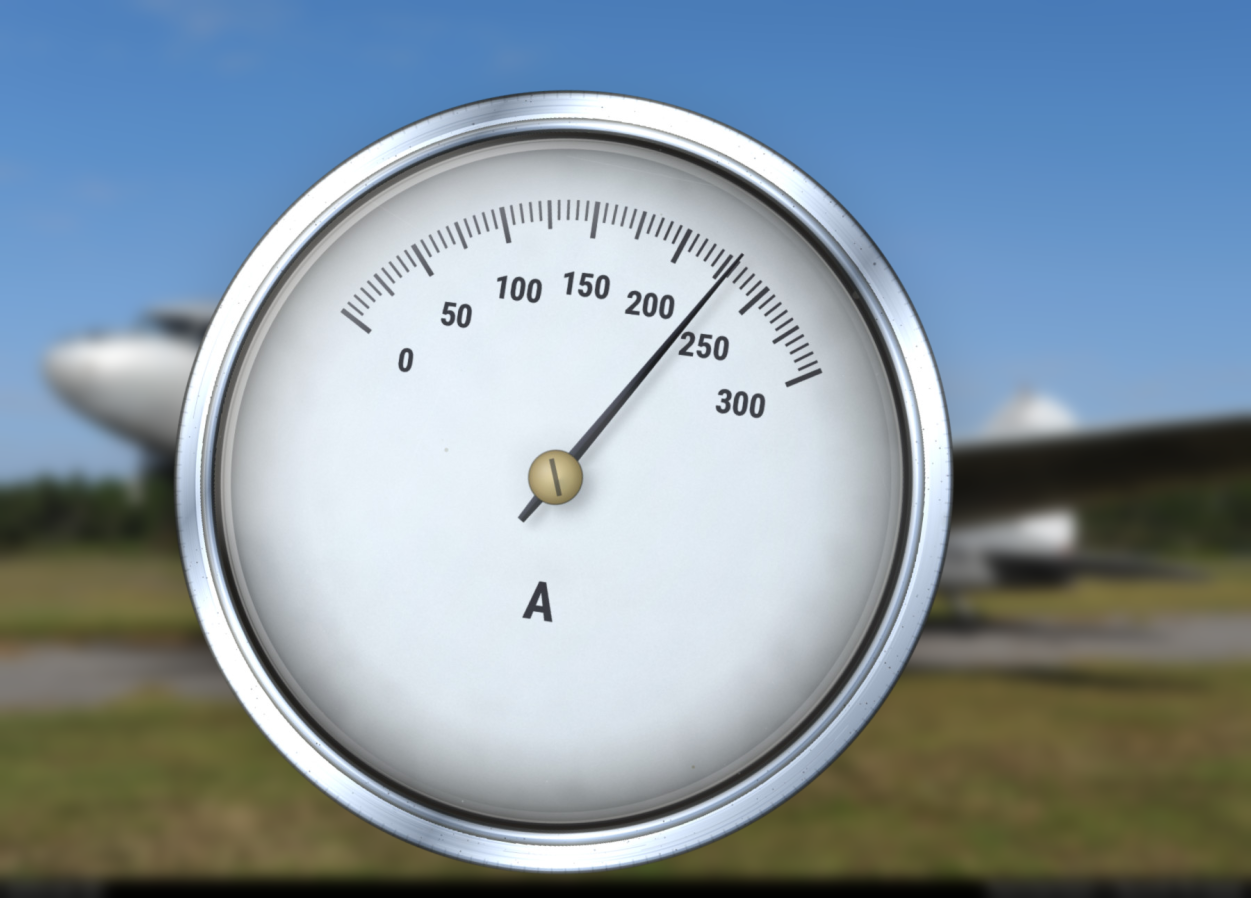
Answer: **230** A
